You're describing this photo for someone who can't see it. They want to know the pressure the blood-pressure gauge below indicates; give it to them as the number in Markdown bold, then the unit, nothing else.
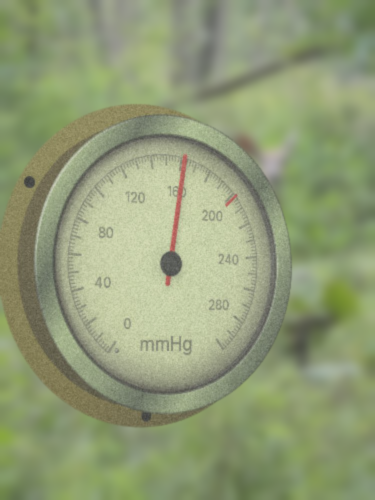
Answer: **160** mmHg
